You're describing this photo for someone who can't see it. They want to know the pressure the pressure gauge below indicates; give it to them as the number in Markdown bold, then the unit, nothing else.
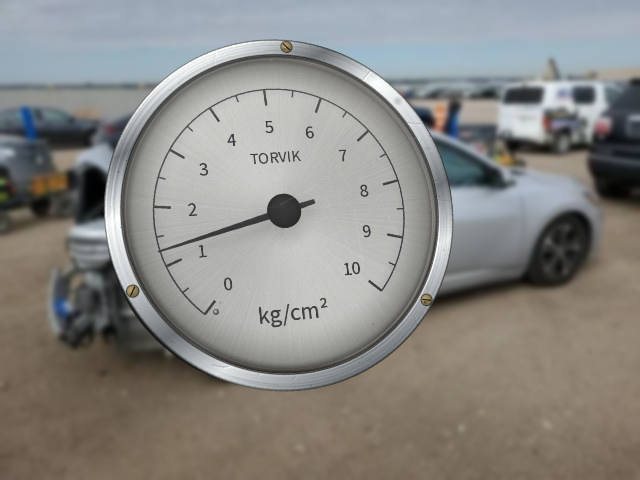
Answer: **1.25** kg/cm²
